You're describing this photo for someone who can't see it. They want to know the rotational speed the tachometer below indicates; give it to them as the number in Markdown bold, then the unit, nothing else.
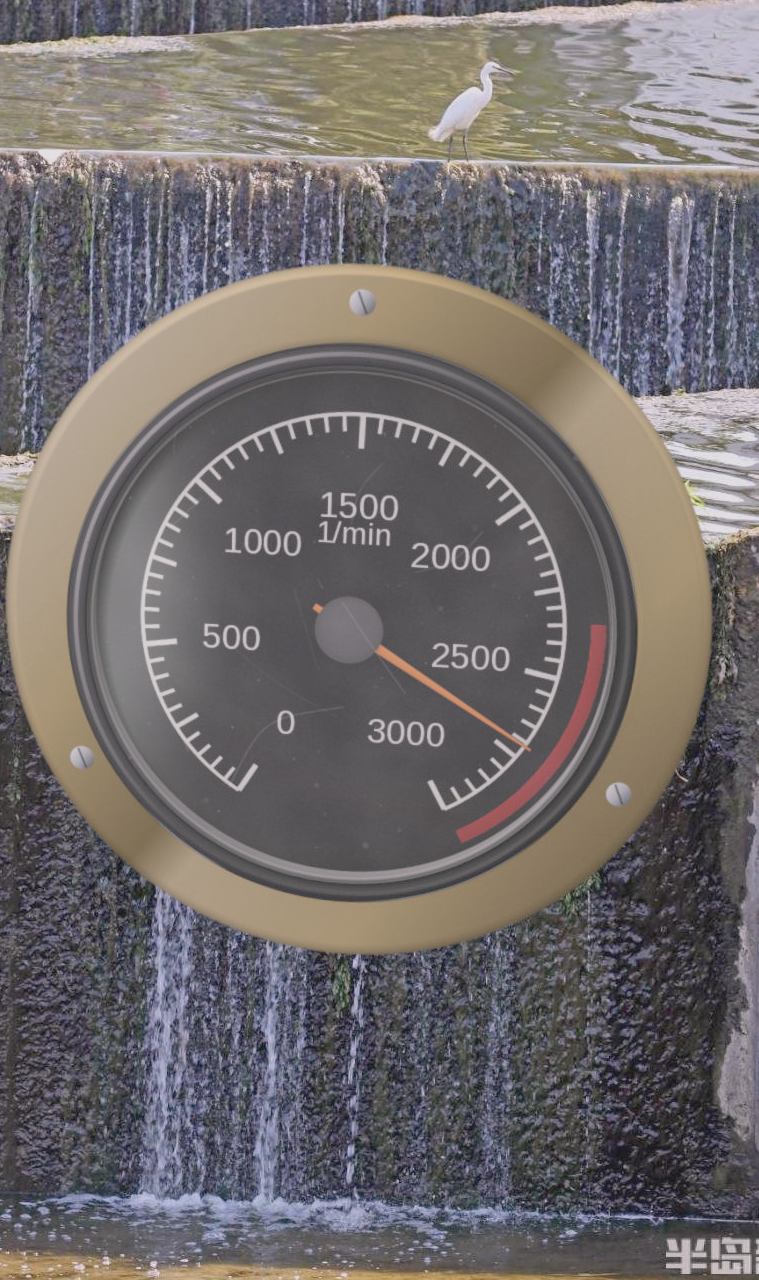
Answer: **2700** rpm
